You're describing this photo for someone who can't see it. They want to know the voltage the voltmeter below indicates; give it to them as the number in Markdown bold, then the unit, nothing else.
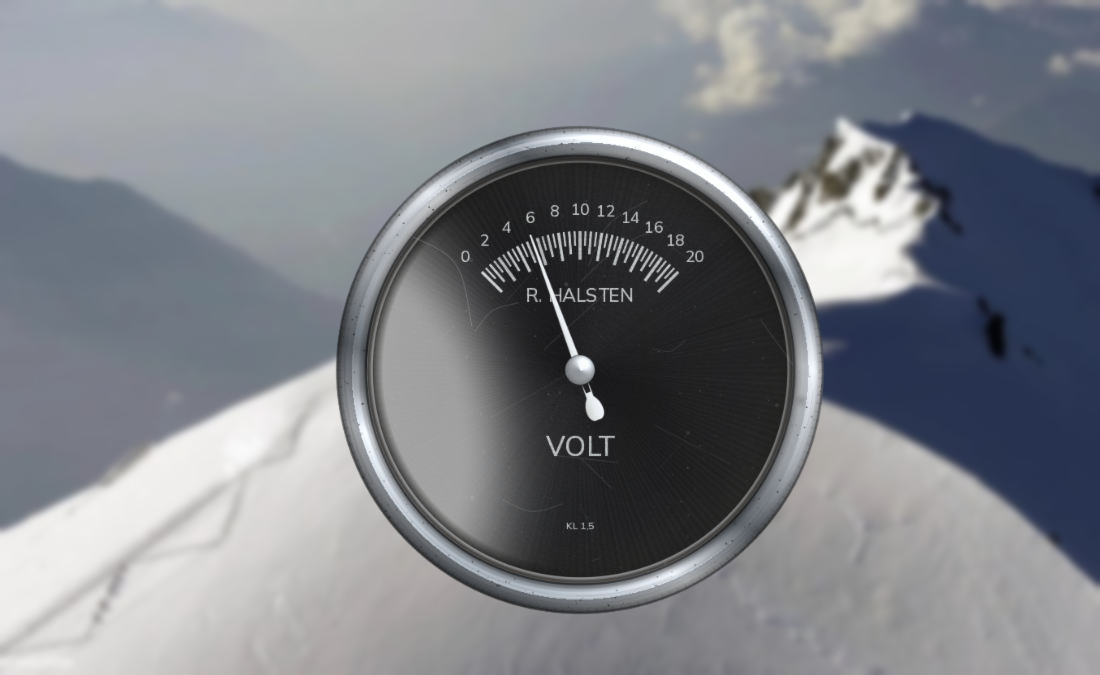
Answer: **5.5** V
